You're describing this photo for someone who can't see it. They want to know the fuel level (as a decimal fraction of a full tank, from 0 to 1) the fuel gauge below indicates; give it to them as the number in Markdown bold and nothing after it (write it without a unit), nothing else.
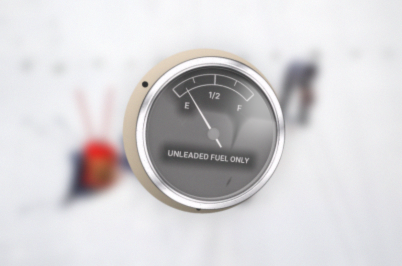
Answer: **0.125**
